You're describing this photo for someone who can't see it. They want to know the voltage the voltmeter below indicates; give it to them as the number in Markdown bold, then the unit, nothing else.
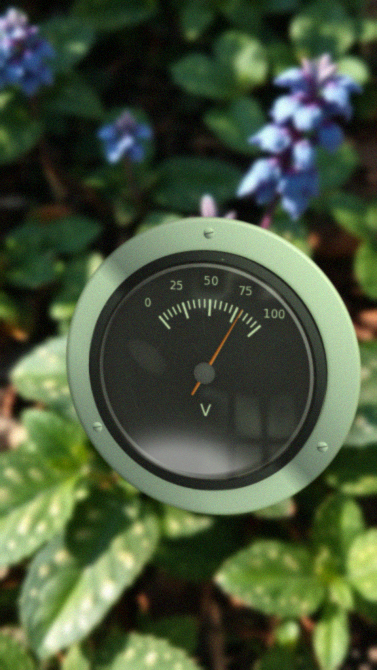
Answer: **80** V
